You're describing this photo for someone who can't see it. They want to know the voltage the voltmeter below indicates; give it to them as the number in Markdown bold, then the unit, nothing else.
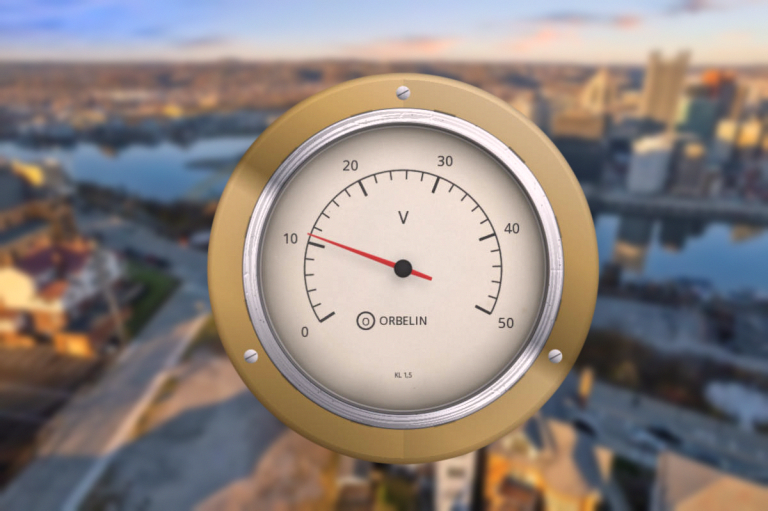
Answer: **11** V
